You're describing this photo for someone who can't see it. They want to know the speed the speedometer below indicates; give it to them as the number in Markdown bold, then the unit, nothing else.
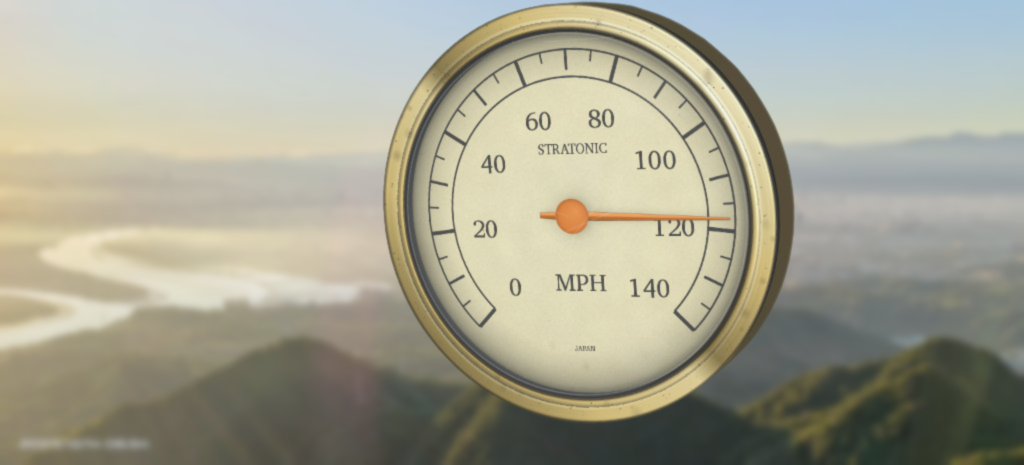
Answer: **117.5** mph
